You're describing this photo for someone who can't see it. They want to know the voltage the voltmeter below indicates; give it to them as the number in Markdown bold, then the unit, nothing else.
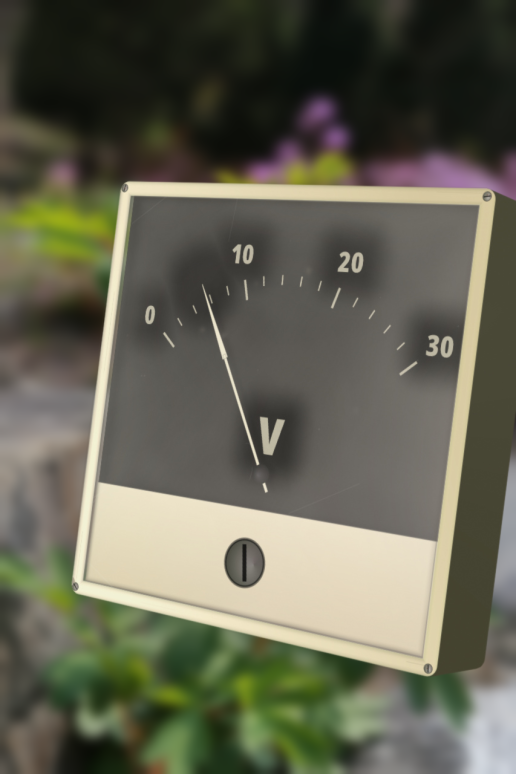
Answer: **6** V
